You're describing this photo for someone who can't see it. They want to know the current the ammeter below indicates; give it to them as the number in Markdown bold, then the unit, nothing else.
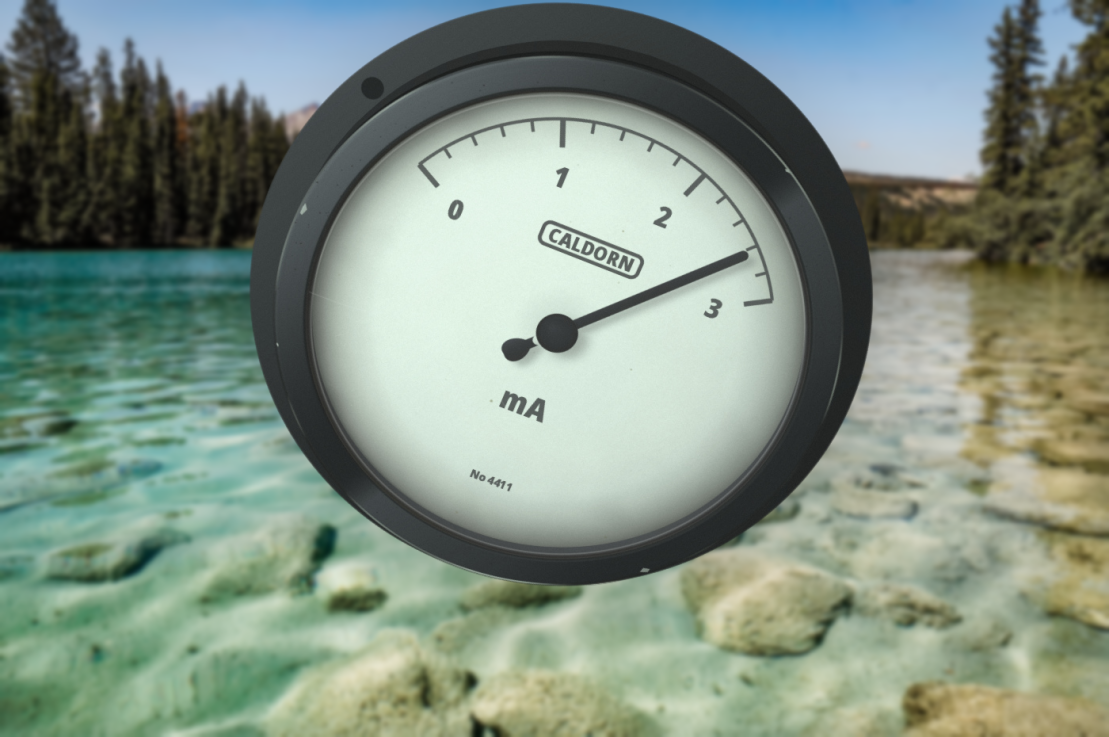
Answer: **2.6** mA
